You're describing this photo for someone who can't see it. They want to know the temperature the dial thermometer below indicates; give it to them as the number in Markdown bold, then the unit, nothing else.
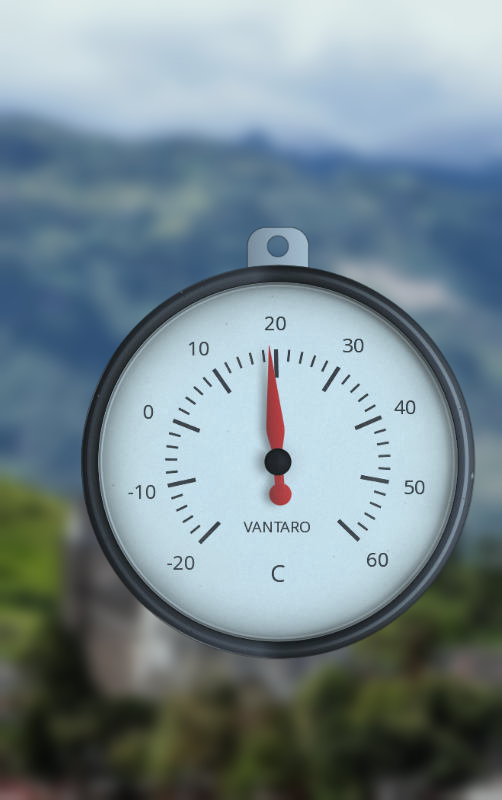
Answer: **19** °C
